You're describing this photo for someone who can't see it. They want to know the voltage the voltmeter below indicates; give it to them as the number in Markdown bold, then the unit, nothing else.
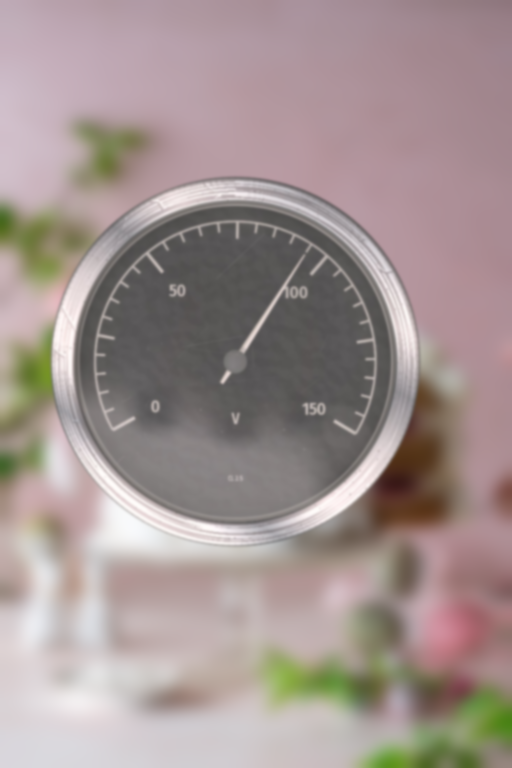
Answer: **95** V
